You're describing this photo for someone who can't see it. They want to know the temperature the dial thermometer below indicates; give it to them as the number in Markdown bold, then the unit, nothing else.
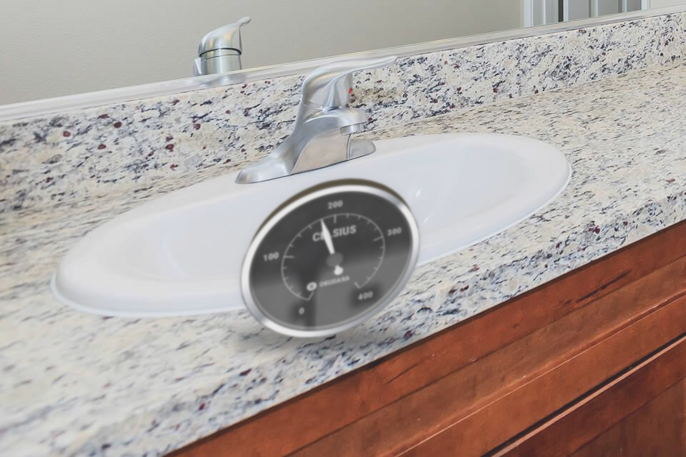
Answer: **180** °C
